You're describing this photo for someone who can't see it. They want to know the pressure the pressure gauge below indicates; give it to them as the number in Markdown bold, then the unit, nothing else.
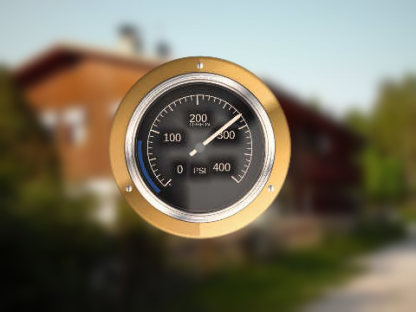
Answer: **280** psi
